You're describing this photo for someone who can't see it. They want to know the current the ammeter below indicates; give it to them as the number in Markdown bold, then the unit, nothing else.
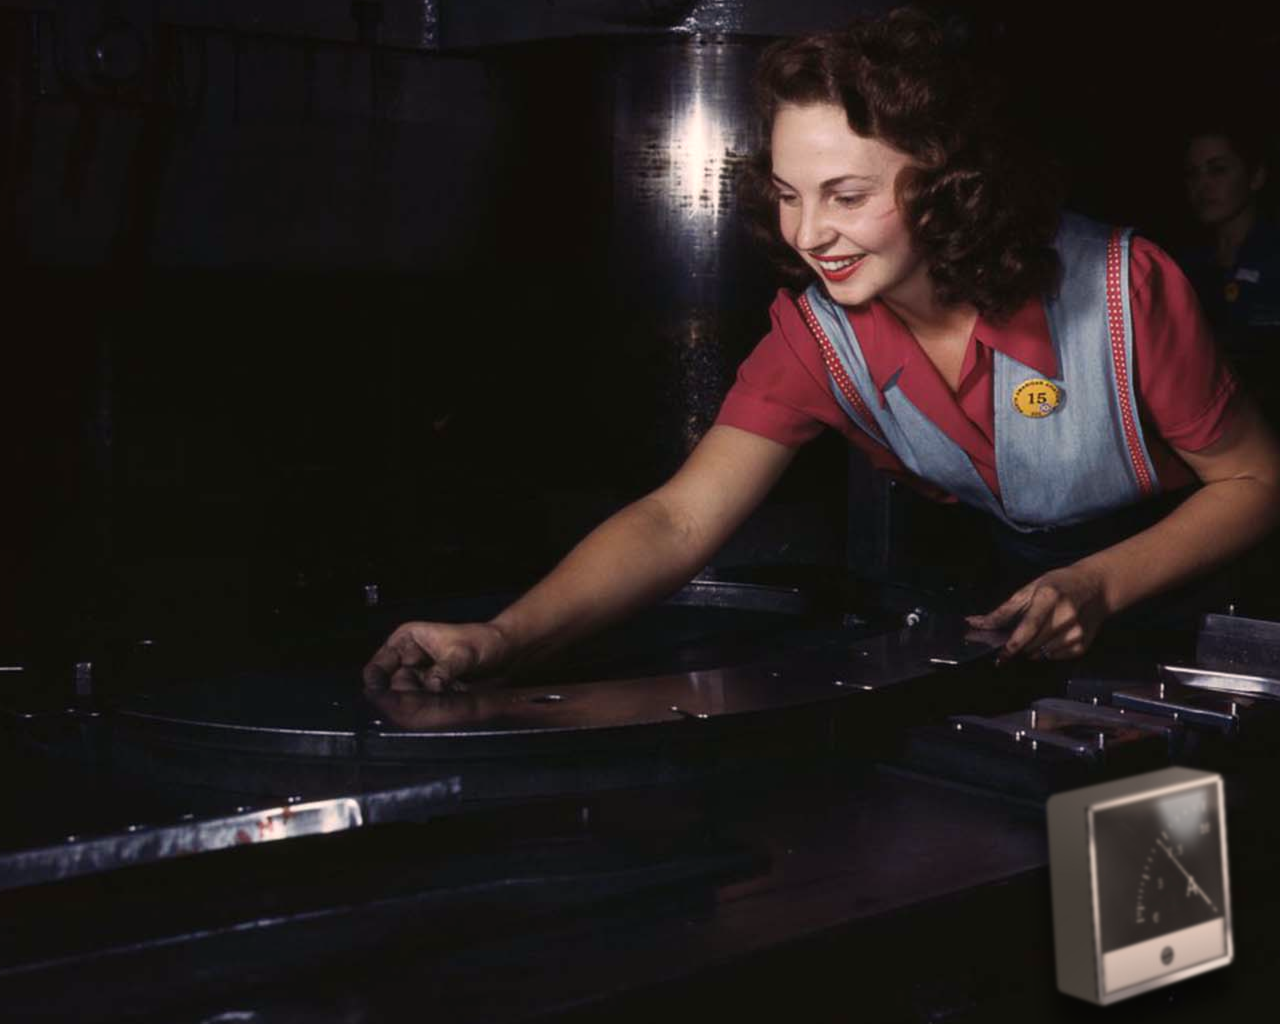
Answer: **7** A
